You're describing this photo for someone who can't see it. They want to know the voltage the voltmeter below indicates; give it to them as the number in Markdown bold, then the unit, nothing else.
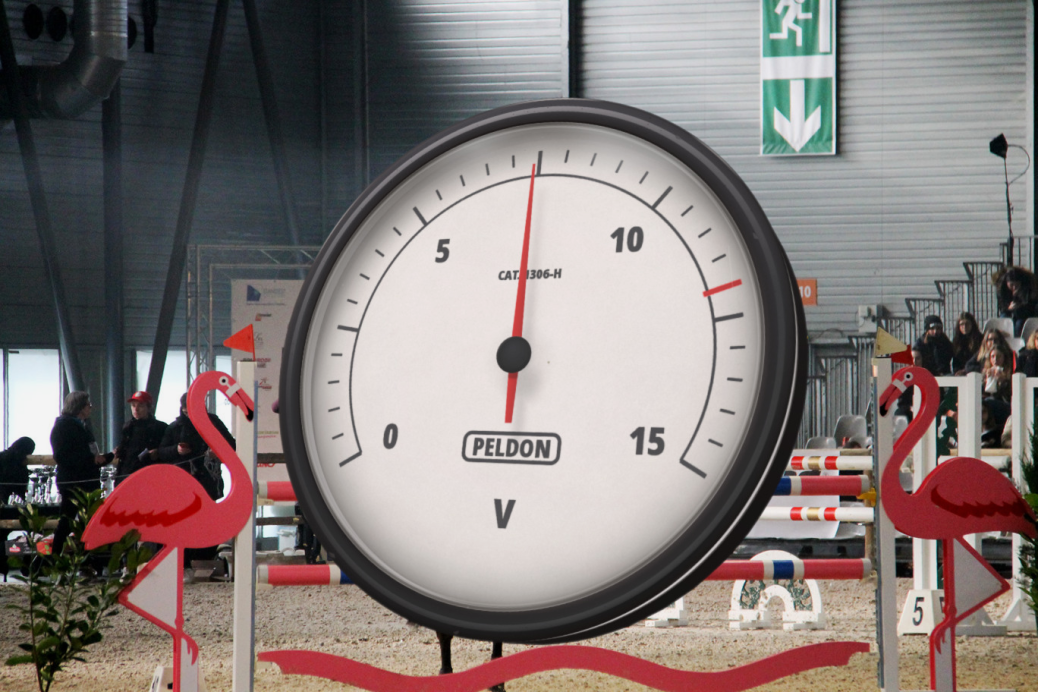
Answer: **7.5** V
